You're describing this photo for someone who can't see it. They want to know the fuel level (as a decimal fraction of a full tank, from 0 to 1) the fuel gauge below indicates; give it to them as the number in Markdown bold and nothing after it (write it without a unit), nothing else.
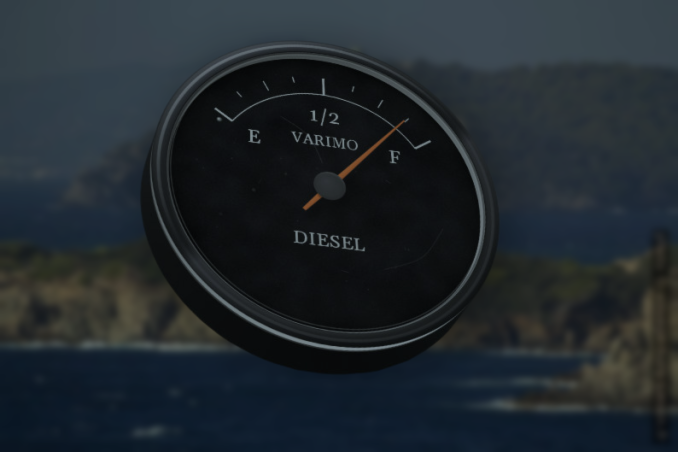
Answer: **0.875**
